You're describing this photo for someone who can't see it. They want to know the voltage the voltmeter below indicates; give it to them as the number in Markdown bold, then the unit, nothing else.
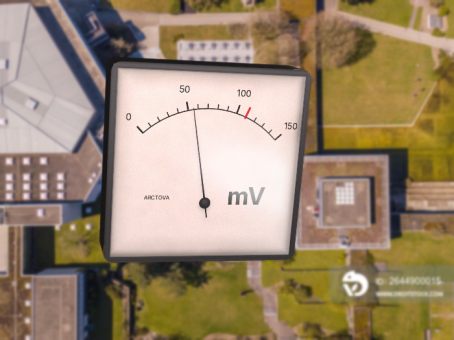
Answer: **55** mV
